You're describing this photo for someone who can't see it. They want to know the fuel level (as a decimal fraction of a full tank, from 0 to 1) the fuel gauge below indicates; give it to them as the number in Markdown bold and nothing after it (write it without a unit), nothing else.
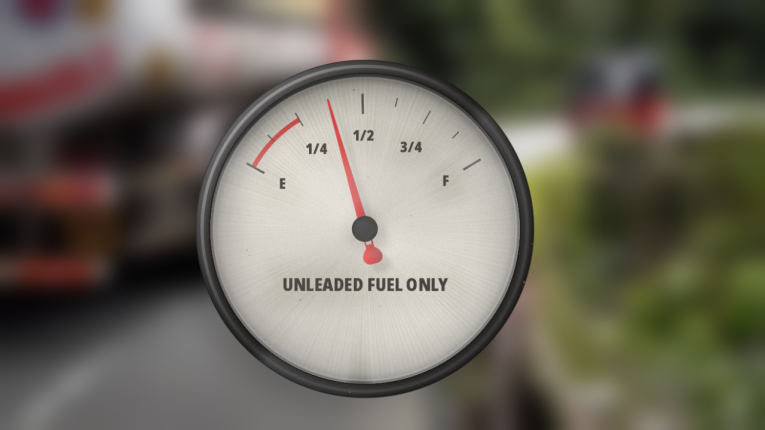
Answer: **0.375**
